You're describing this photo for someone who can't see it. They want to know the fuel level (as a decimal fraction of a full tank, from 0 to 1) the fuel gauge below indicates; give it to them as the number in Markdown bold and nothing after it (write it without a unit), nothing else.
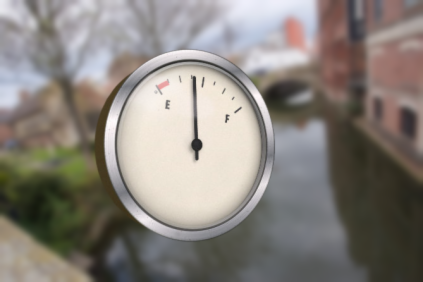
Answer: **0.375**
